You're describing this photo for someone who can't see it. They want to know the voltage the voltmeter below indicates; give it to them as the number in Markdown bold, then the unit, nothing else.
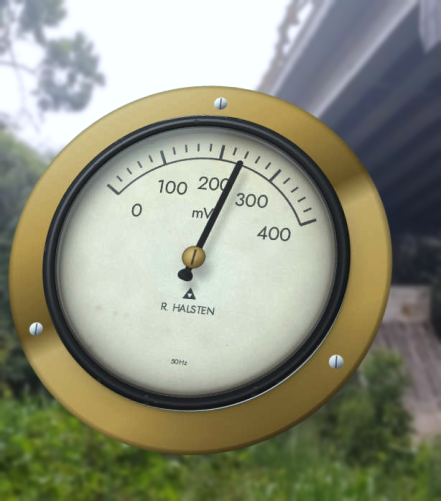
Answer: **240** mV
